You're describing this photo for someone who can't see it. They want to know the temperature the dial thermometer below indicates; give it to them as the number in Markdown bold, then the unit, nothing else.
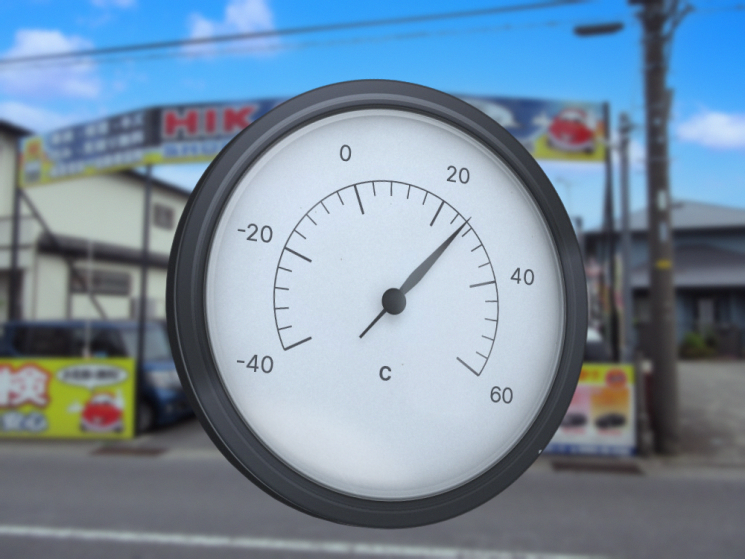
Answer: **26** °C
